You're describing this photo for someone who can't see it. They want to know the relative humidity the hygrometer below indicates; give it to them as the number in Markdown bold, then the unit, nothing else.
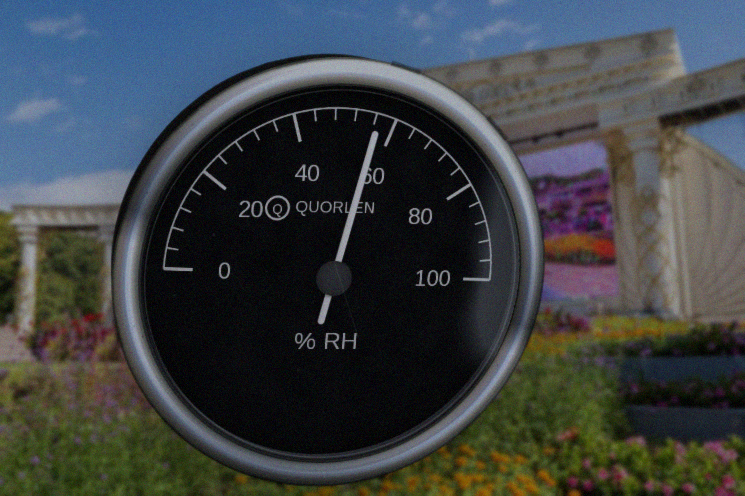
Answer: **56** %
